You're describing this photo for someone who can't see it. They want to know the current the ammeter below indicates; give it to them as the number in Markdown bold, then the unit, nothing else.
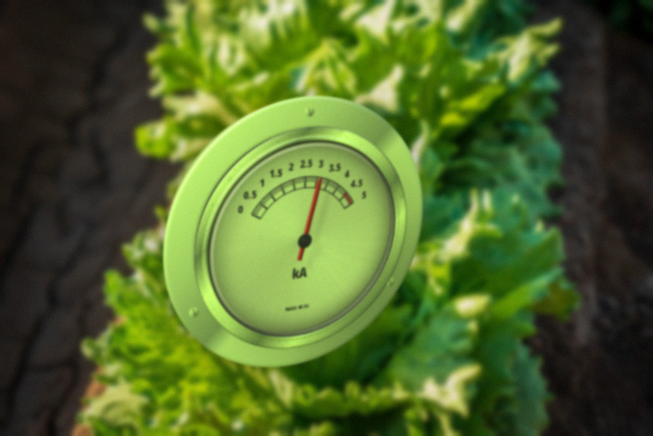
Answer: **3** kA
